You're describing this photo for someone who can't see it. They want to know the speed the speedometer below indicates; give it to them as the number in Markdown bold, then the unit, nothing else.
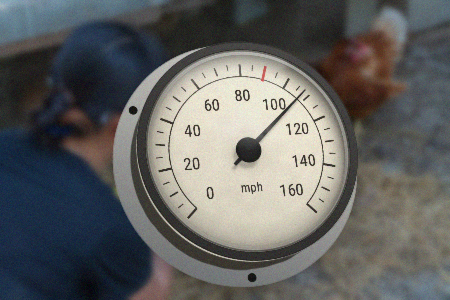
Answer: **107.5** mph
